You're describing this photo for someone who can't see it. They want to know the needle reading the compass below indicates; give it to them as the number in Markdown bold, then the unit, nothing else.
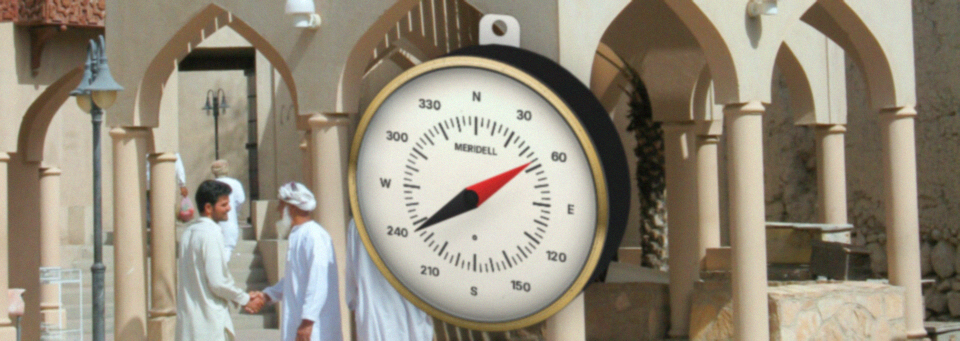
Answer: **55** °
